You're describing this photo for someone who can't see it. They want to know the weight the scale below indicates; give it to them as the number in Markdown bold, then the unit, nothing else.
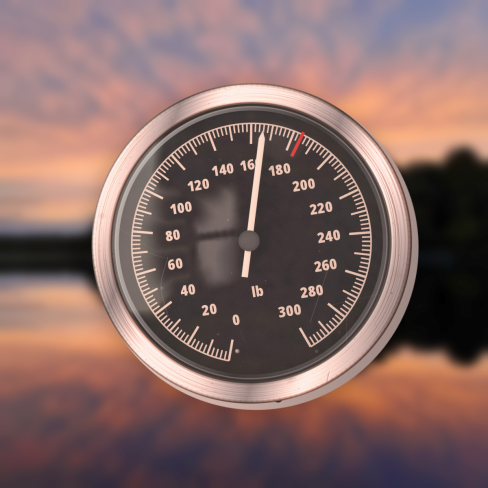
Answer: **166** lb
